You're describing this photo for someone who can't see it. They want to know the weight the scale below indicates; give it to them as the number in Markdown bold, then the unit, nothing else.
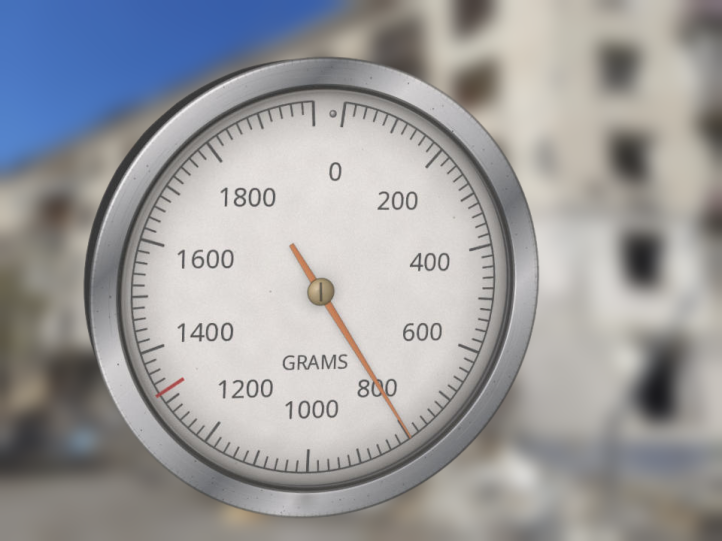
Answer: **800** g
